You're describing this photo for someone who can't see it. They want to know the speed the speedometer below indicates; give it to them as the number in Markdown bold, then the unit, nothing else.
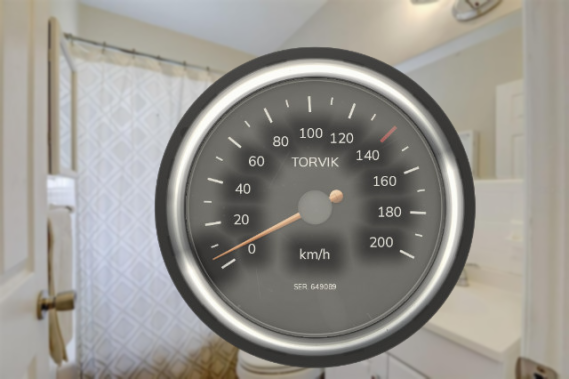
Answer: **5** km/h
